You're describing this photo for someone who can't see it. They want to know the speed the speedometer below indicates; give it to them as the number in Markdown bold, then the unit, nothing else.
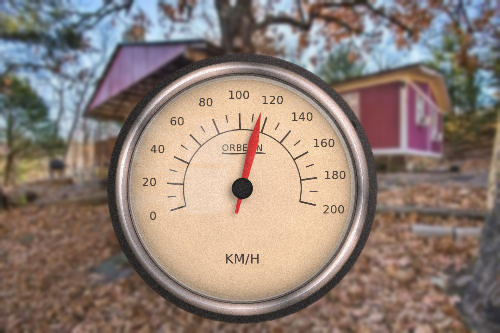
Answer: **115** km/h
